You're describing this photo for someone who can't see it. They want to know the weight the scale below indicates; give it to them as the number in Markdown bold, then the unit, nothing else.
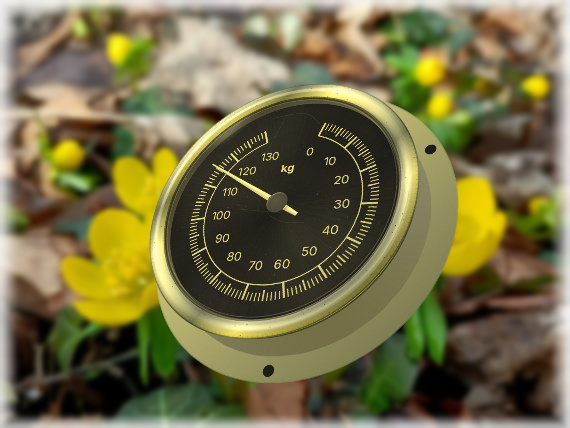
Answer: **115** kg
